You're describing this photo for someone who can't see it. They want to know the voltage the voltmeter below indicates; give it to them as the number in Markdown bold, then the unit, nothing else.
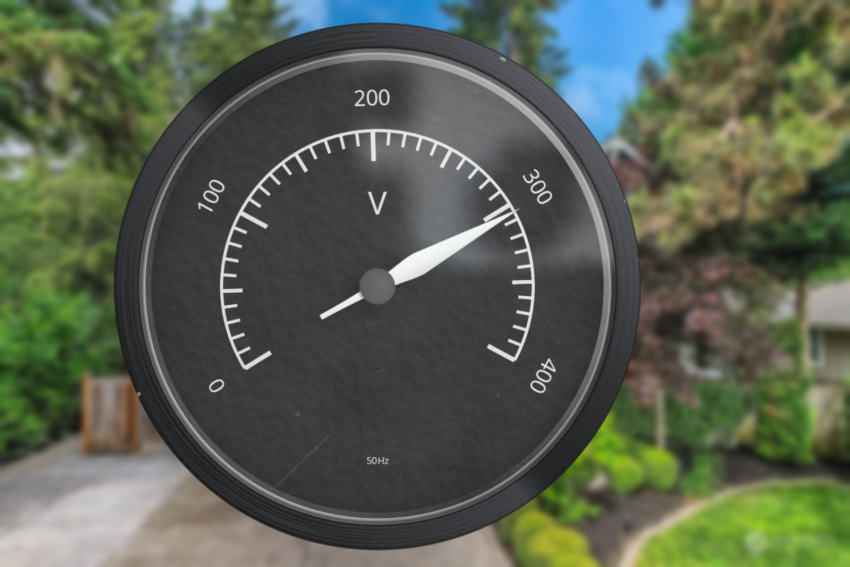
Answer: **305** V
